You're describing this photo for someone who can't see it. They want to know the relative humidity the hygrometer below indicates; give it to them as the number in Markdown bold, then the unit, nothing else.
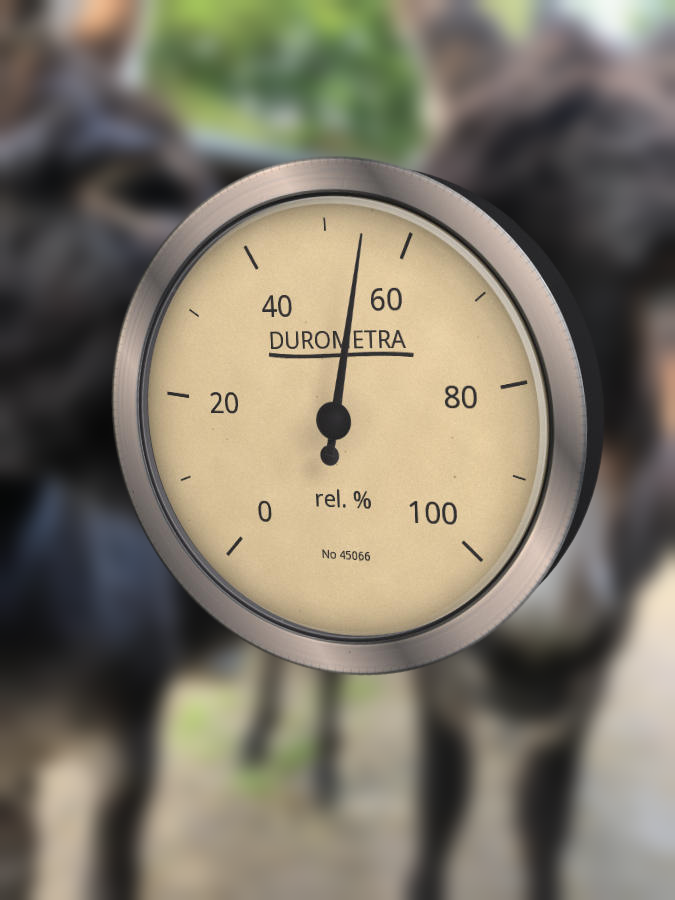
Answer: **55** %
